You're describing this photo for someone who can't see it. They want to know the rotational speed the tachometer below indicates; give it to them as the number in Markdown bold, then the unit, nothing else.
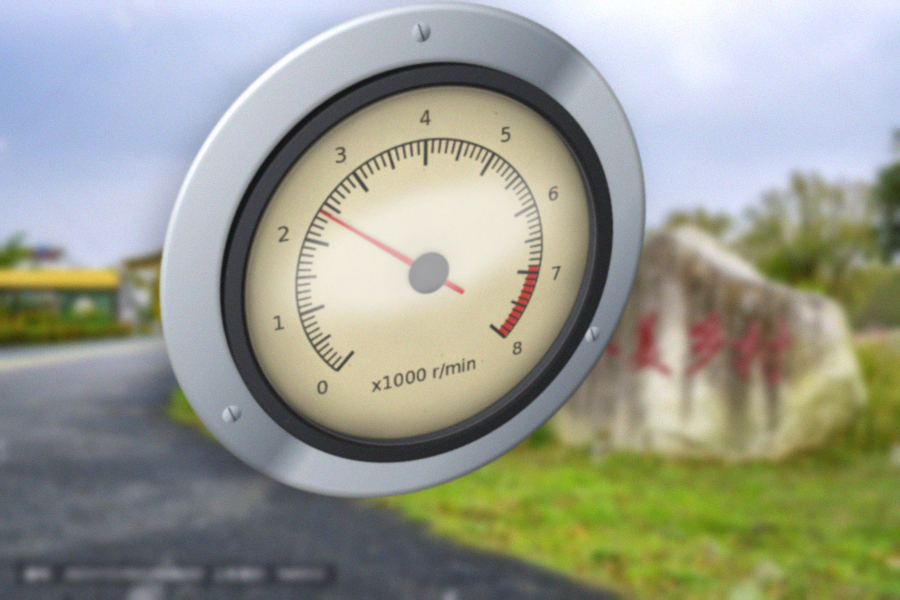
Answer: **2400** rpm
